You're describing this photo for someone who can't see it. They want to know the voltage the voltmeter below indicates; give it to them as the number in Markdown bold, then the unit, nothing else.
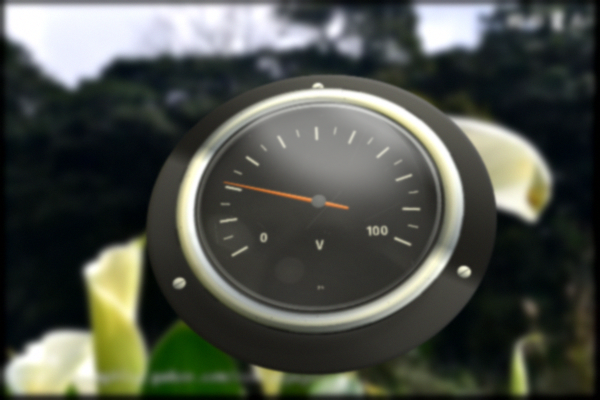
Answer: **20** V
